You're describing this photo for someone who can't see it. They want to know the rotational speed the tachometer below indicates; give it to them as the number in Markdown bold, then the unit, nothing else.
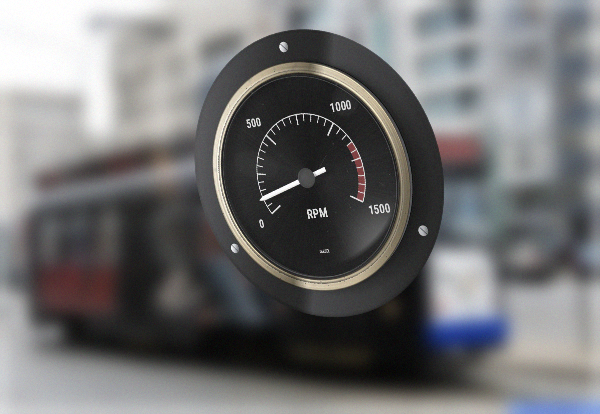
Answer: **100** rpm
